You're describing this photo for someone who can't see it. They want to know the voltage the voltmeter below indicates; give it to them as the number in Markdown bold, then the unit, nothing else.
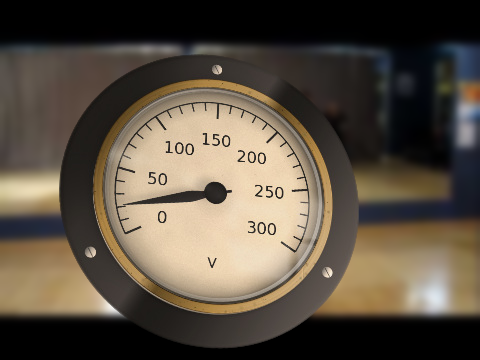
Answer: **20** V
